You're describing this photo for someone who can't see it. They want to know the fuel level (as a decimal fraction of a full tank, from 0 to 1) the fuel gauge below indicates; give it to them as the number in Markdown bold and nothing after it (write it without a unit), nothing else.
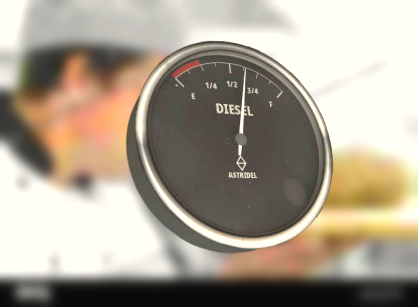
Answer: **0.625**
